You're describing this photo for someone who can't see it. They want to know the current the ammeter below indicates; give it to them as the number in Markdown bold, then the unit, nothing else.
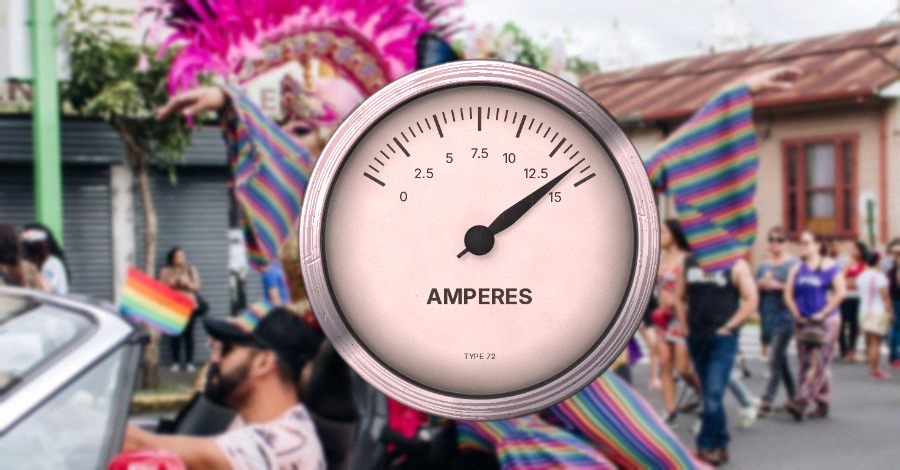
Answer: **14** A
